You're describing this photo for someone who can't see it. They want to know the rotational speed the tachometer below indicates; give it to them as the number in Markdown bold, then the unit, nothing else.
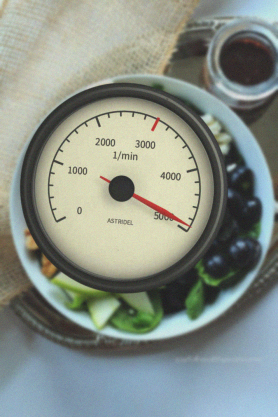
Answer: **4900** rpm
